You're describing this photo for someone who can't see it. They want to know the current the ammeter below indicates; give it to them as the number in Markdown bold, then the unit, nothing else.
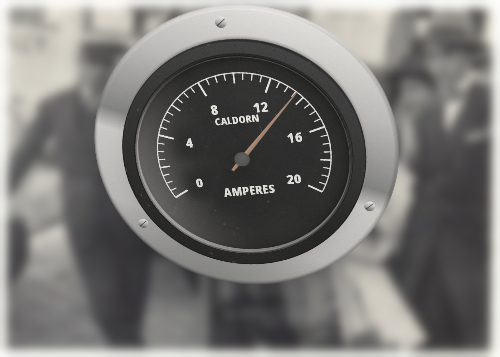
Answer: **13.5** A
